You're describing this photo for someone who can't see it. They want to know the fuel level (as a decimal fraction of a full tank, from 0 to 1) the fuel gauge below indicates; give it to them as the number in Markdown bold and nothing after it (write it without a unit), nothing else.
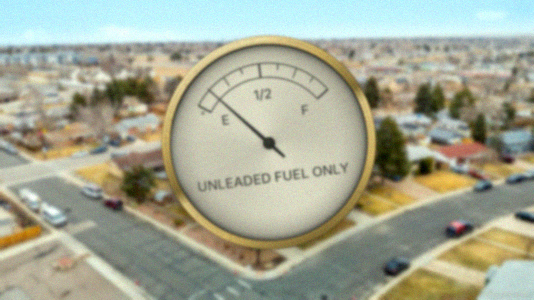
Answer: **0.125**
